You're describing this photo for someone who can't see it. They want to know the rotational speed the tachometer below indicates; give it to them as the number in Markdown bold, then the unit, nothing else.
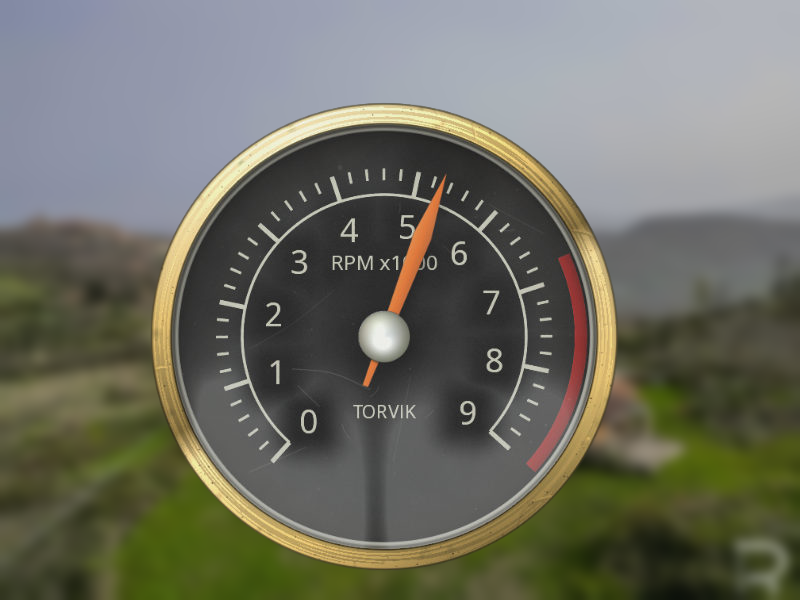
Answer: **5300** rpm
